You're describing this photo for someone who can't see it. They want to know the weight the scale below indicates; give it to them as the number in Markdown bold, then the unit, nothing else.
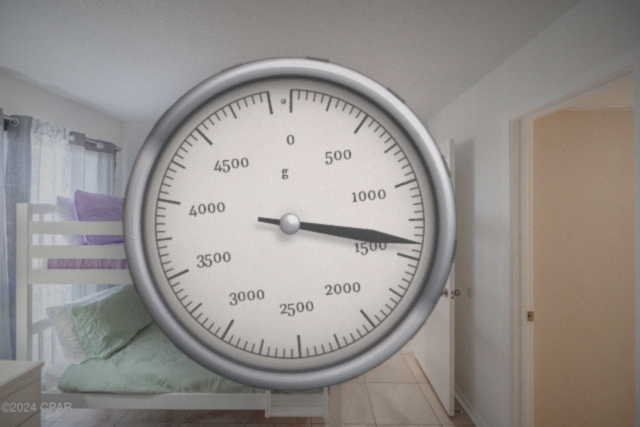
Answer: **1400** g
